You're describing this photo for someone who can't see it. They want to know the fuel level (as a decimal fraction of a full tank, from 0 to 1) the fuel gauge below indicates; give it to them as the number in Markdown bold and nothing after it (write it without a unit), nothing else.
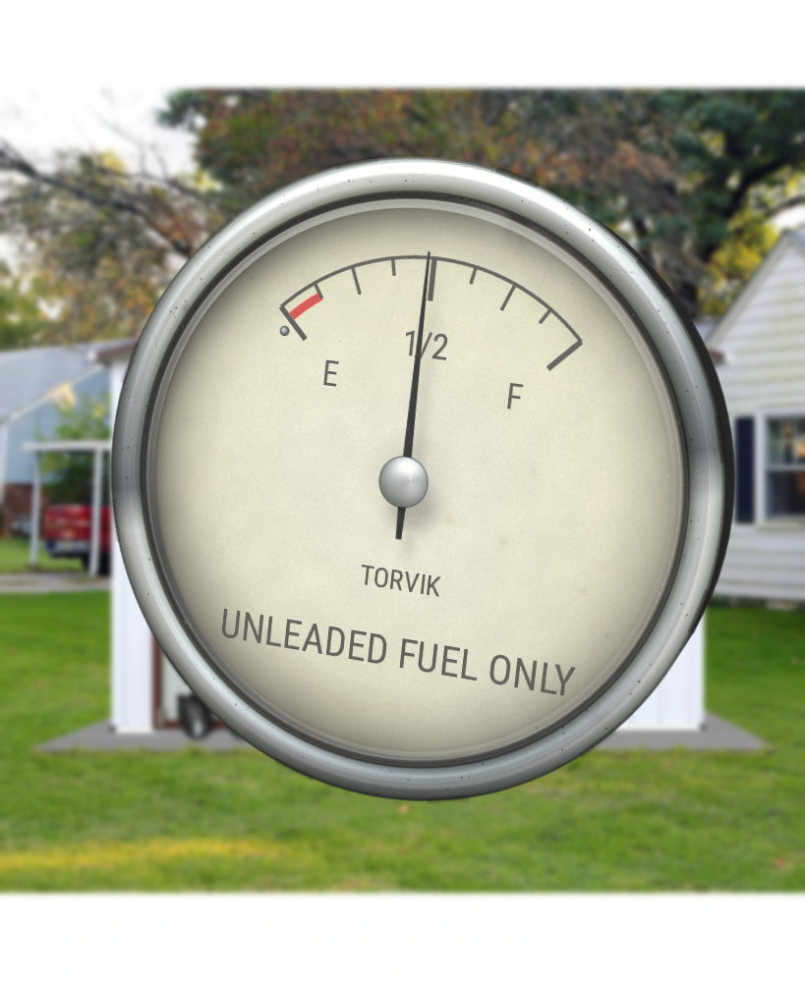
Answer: **0.5**
